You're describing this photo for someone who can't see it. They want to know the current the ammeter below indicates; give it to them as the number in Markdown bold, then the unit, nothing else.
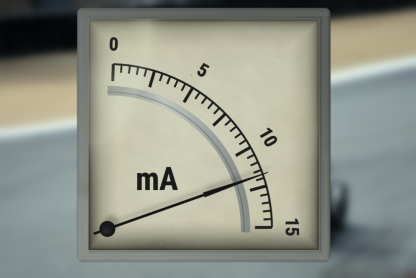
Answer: **11.75** mA
